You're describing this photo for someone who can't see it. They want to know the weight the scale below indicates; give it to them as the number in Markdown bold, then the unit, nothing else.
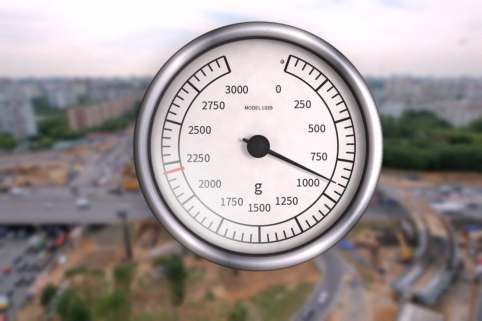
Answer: **900** g
